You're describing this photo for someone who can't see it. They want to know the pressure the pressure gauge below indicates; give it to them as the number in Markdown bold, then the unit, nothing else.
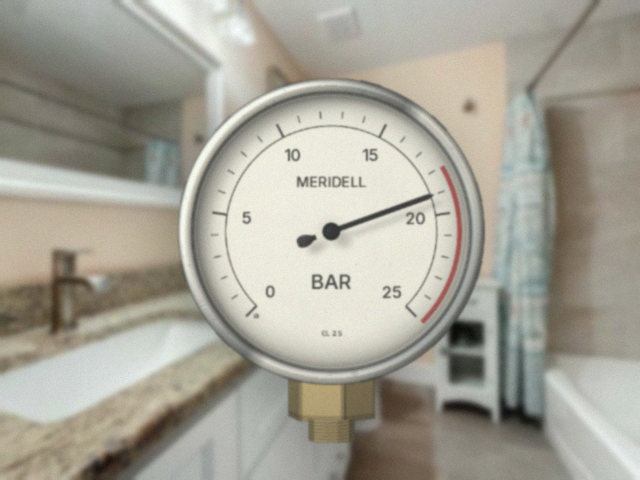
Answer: **19** bar
